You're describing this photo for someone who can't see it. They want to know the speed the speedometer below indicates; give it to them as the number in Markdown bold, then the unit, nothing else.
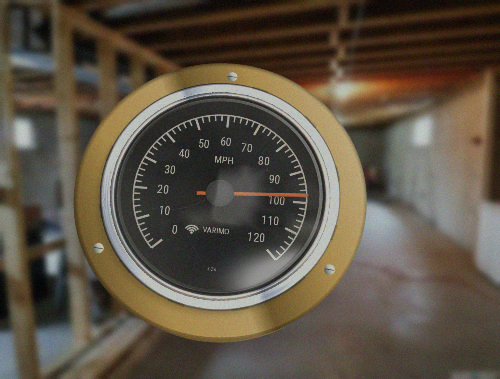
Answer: **98** mph
